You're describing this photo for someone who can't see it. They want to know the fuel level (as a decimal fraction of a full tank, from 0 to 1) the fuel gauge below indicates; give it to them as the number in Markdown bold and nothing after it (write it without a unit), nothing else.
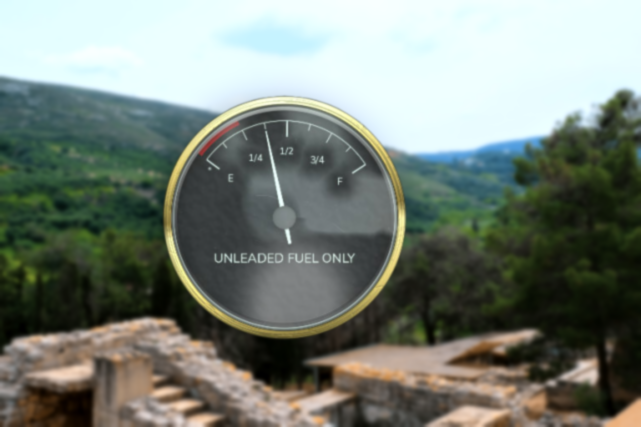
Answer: **0.375**
